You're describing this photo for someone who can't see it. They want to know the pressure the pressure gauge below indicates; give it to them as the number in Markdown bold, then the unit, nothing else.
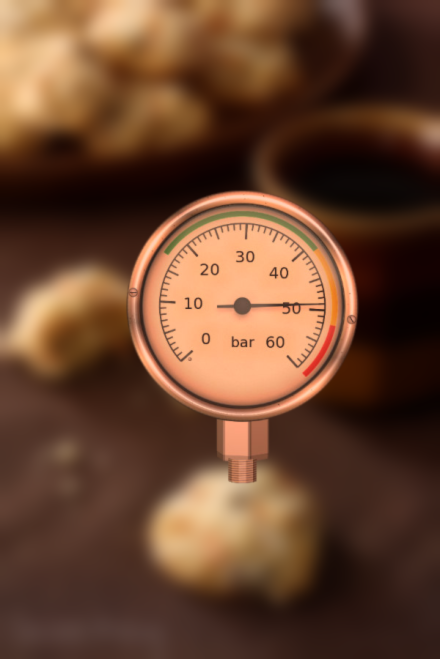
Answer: **49** bar
